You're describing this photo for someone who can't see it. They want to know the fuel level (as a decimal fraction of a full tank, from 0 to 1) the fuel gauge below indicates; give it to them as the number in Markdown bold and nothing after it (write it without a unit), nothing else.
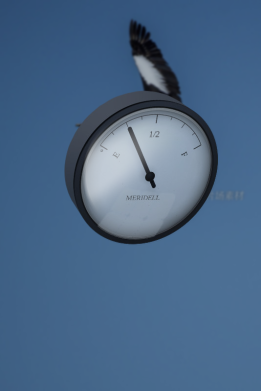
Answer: **0.25**
